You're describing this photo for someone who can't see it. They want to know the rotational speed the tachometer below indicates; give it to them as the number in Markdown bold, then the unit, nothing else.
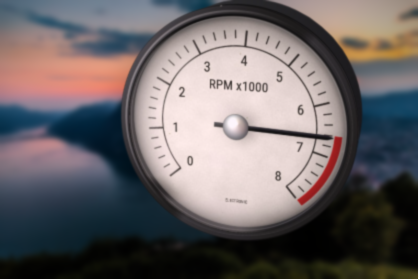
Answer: **6600** rpm
